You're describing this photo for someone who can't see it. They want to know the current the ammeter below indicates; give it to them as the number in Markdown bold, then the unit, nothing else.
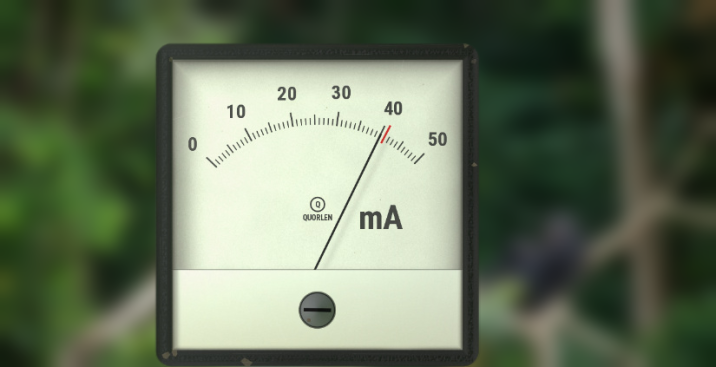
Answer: **40** mA
